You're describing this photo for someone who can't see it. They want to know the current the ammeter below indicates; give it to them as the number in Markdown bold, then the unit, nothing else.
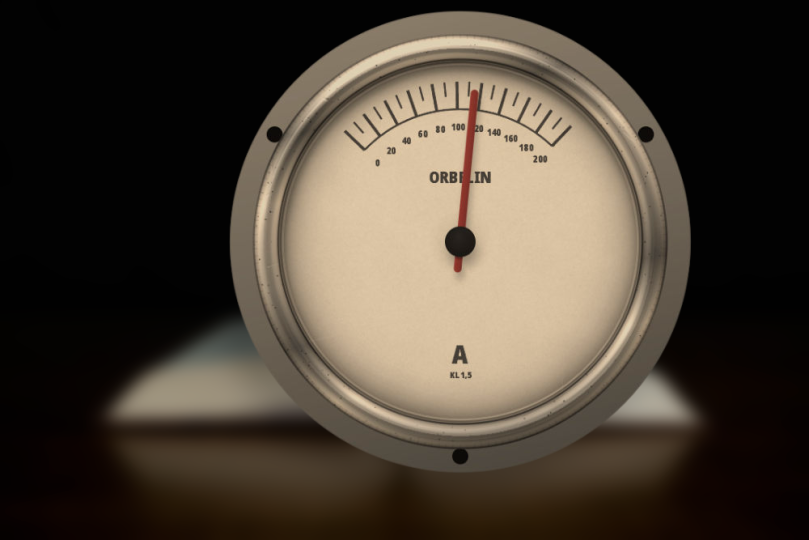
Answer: **115** A
